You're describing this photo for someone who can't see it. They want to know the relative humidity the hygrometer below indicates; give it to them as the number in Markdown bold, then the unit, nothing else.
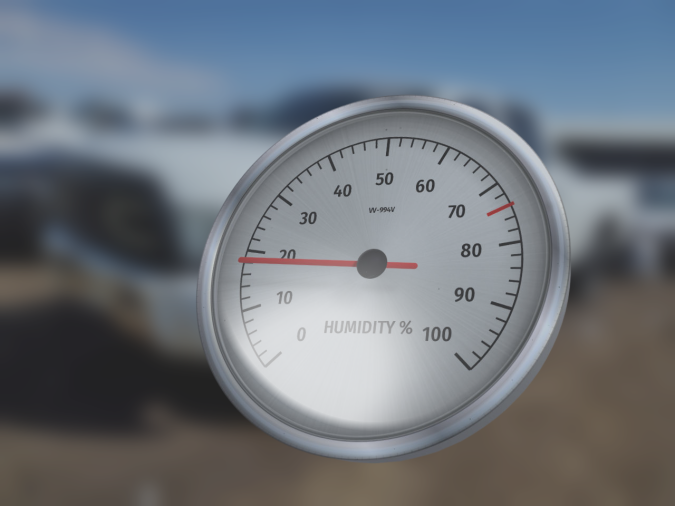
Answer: **18** %
